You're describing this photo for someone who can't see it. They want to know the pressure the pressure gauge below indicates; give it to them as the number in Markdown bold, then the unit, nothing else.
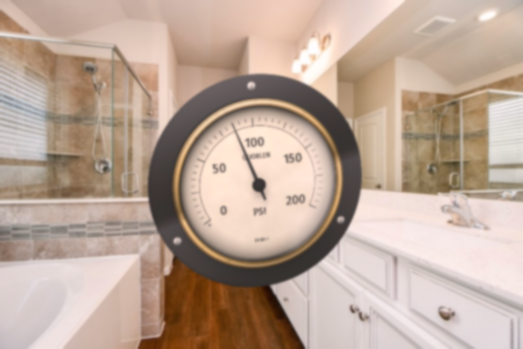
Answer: **85** psi
